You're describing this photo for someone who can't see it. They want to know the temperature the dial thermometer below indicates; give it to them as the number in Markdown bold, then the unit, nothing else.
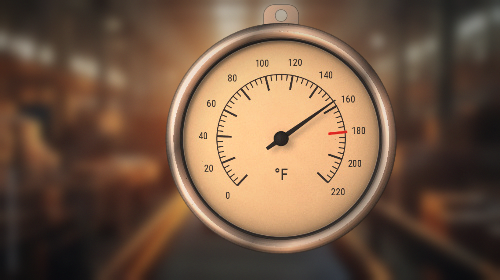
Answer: **156** °F
